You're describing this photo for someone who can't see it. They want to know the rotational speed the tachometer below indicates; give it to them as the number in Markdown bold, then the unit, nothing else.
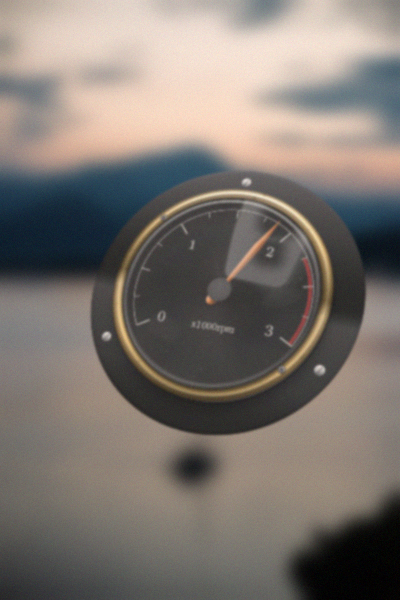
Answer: **1875** rpm
